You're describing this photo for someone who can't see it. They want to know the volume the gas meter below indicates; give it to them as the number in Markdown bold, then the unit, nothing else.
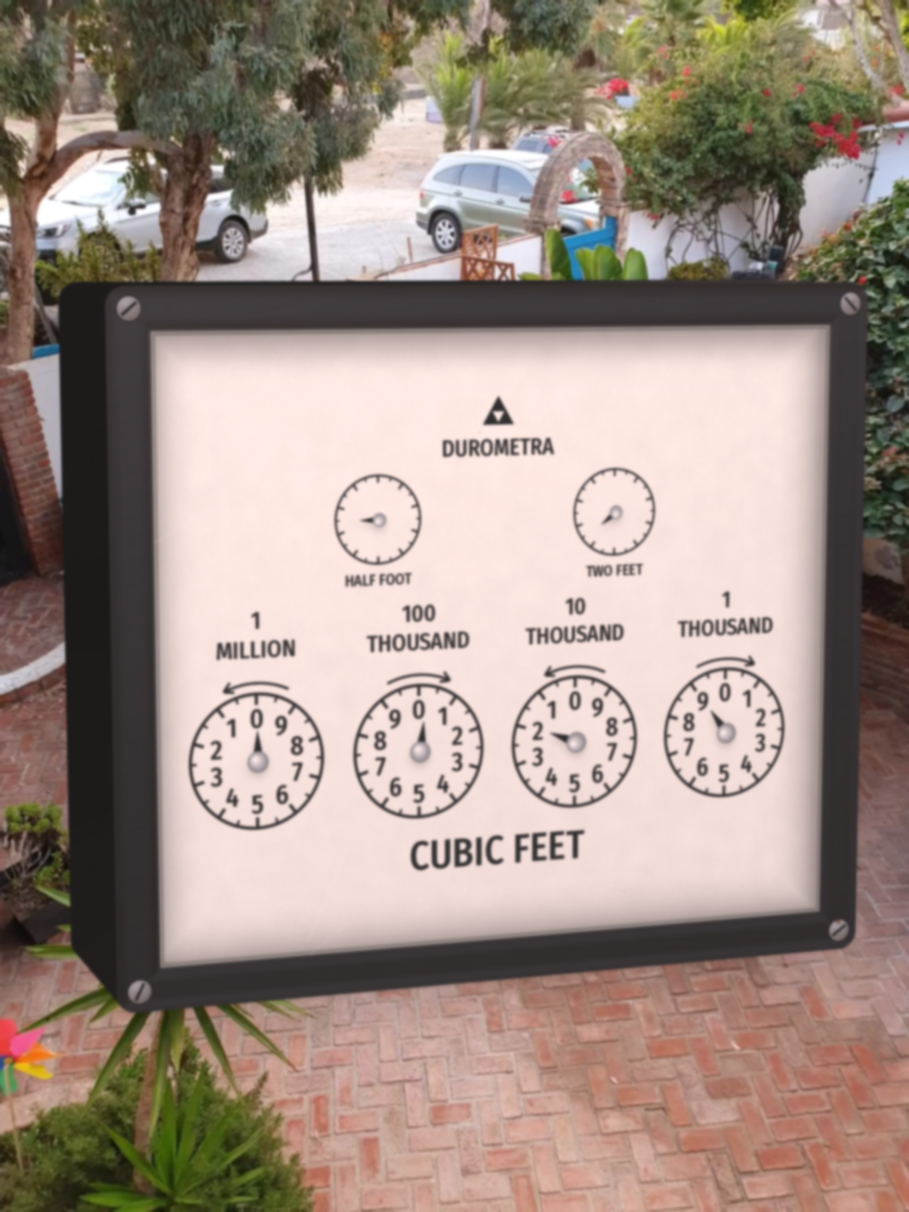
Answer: **1900** ft³
